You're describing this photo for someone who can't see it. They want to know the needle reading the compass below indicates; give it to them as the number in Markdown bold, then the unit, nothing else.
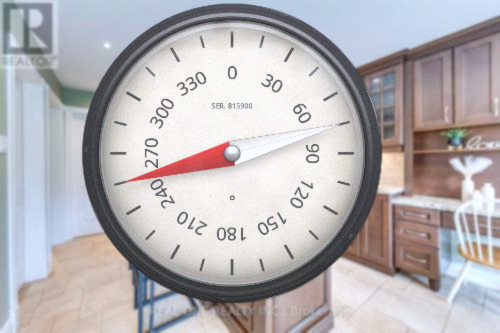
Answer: **255** °
